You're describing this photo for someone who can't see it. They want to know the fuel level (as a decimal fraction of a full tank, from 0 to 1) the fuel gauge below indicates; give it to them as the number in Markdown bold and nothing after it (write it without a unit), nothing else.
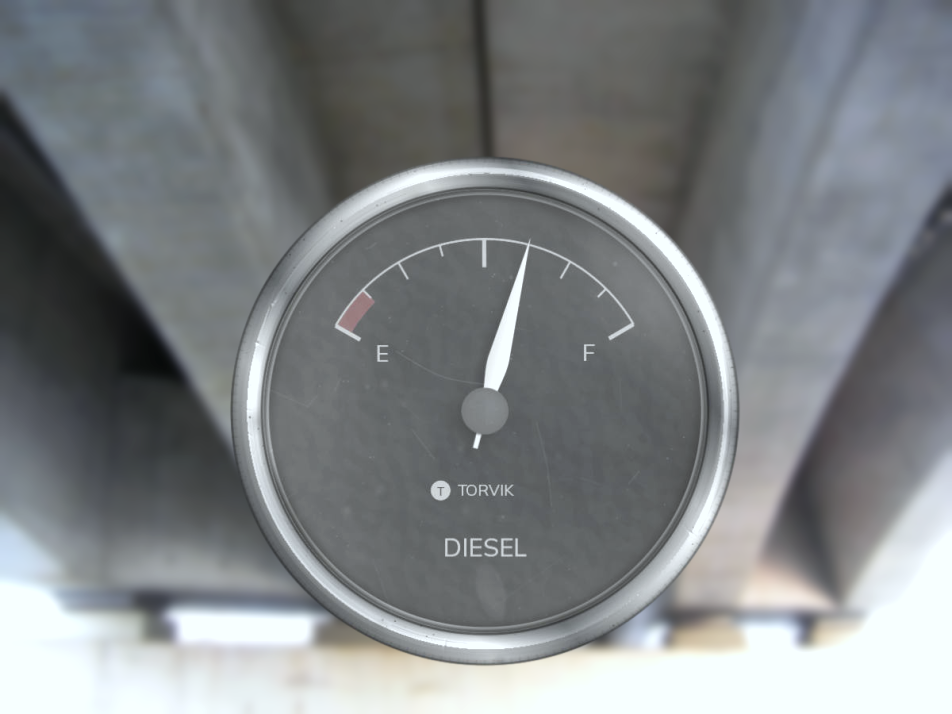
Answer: **0.625**
